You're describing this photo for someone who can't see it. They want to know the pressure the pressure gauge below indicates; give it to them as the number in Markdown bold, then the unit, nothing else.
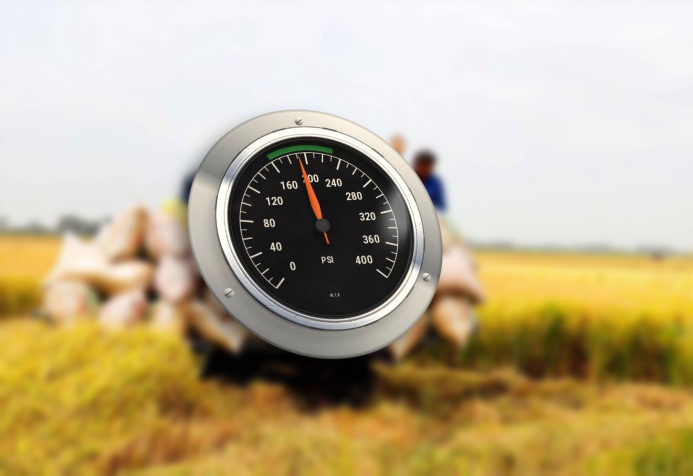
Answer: **190** psi
